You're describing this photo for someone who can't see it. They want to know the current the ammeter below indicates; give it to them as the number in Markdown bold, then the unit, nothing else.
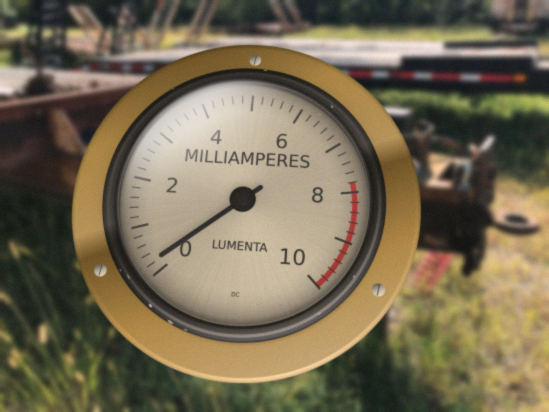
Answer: **0.2** mA
